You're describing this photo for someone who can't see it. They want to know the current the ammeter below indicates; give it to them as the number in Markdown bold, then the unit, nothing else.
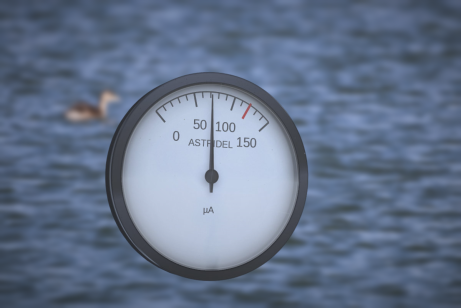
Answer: **70** µA
